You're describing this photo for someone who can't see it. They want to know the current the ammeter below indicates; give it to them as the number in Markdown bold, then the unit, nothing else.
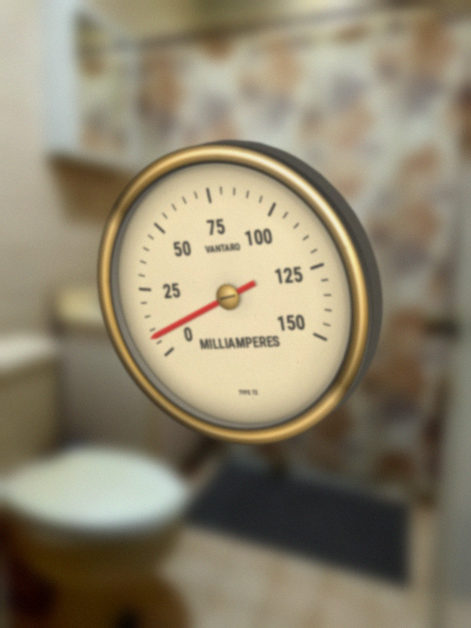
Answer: **7.5** mA
